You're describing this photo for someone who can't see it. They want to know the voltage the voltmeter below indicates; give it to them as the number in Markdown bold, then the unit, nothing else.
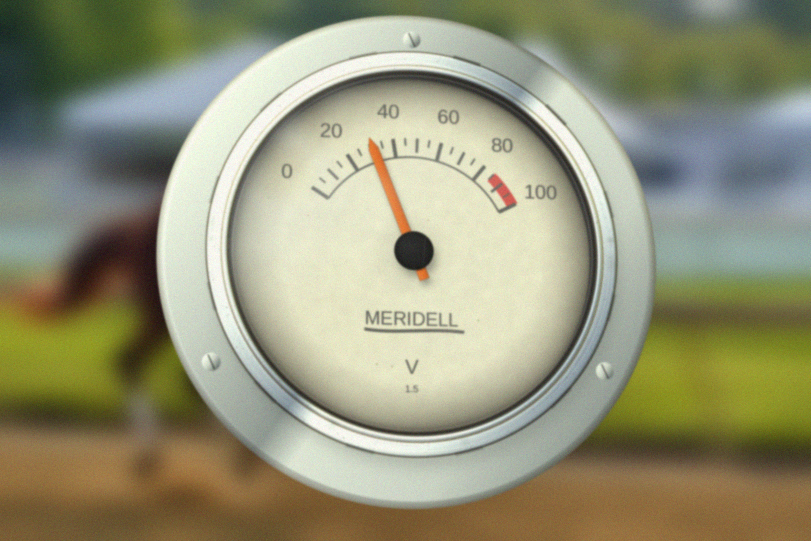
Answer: **30** V
